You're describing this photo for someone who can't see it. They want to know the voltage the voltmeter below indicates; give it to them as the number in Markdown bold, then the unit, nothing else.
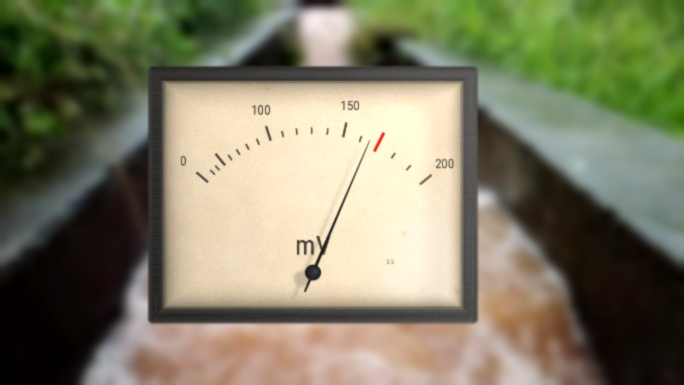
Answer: **165** mV
